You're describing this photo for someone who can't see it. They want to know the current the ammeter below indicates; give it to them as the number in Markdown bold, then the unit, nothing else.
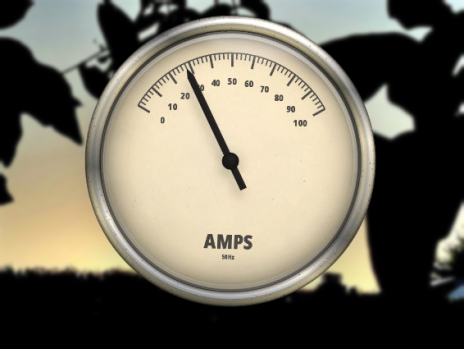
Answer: **28** A
